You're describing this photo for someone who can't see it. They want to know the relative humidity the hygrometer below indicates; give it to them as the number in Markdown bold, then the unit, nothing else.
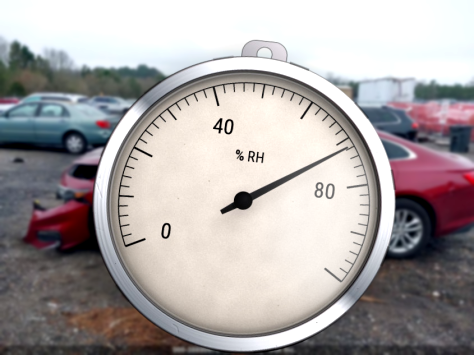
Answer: **72** %
